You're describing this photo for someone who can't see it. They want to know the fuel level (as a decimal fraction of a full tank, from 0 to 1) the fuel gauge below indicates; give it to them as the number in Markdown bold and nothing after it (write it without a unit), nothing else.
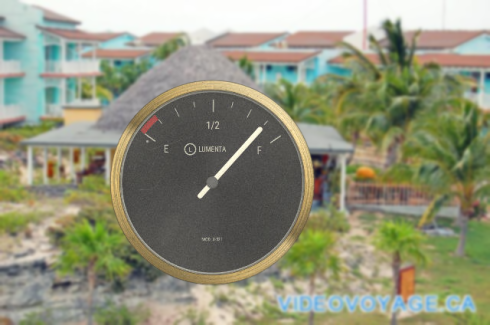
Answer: **0.875**
